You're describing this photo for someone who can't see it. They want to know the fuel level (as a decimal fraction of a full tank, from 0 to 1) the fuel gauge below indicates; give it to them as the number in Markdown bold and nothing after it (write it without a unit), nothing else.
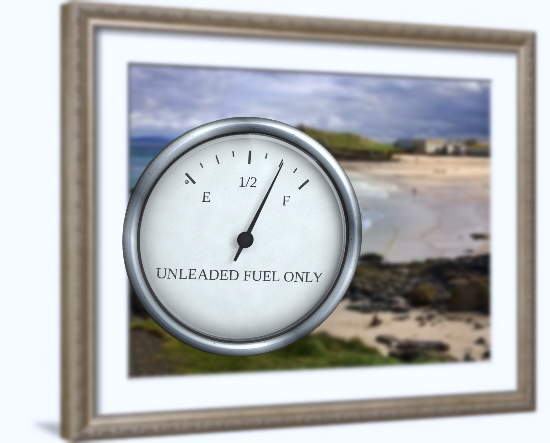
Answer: **0.75**
